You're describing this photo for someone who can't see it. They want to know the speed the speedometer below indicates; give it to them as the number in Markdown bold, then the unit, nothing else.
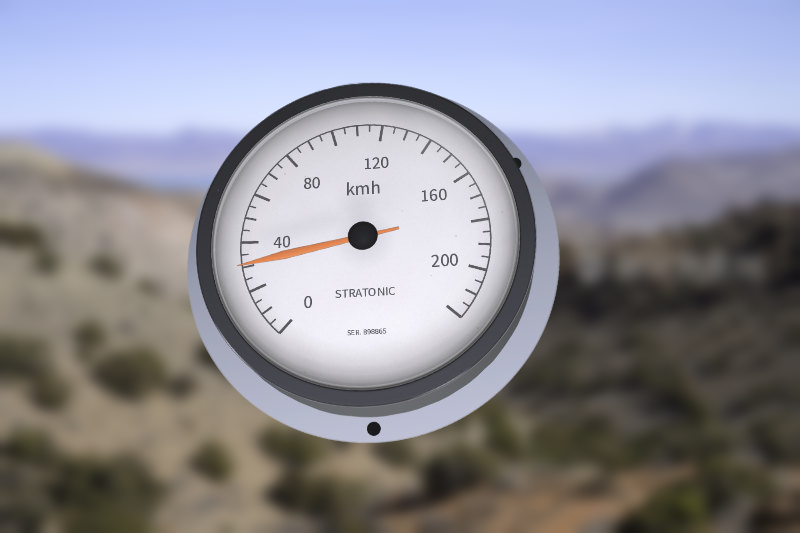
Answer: **30** km/h
